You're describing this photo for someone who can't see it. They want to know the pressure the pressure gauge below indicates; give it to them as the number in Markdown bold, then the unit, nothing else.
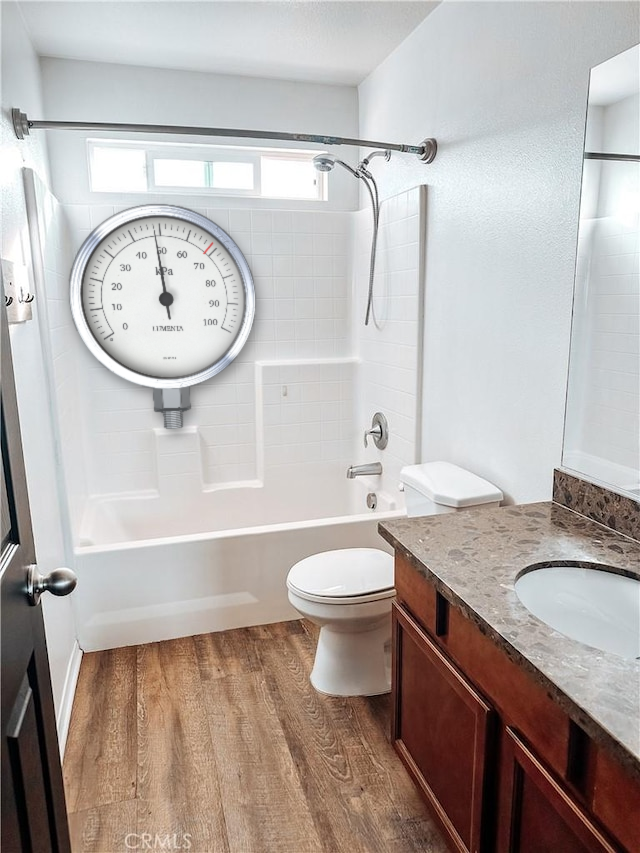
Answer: **48** kPa
